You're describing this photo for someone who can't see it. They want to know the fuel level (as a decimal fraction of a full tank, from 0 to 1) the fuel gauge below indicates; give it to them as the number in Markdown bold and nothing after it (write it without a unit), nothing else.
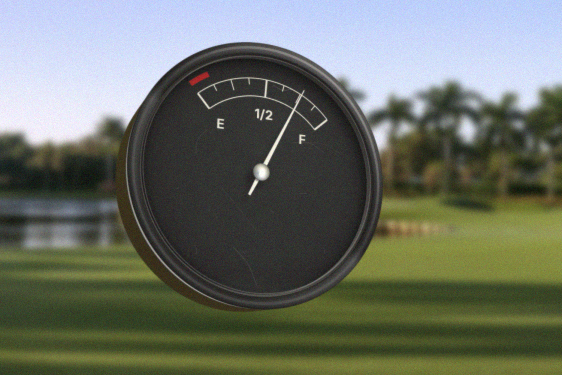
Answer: **0.75**
